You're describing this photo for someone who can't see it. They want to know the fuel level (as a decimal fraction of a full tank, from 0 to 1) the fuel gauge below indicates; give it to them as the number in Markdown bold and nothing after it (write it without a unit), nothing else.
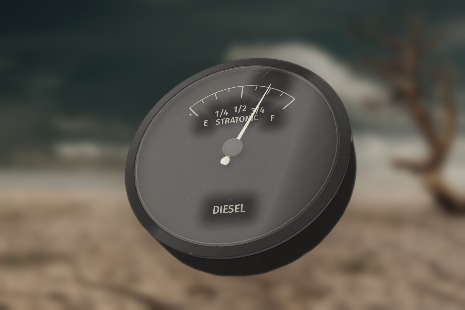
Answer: **0.75**
